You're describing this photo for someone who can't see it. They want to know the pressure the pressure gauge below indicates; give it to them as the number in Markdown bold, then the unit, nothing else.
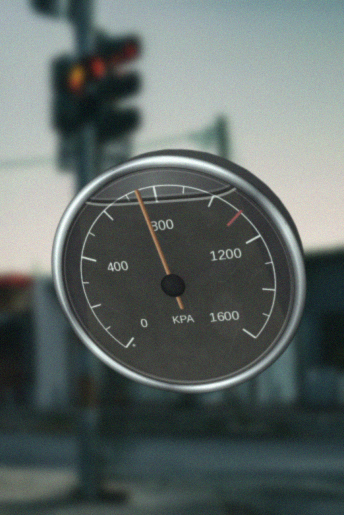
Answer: **750** kPa
